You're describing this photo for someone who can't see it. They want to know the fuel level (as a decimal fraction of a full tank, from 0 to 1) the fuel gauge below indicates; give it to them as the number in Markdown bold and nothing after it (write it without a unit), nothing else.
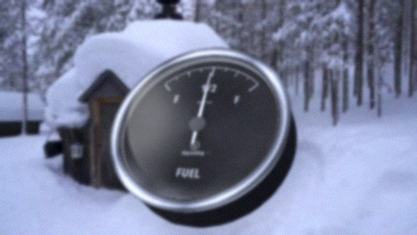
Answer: **0.5**
